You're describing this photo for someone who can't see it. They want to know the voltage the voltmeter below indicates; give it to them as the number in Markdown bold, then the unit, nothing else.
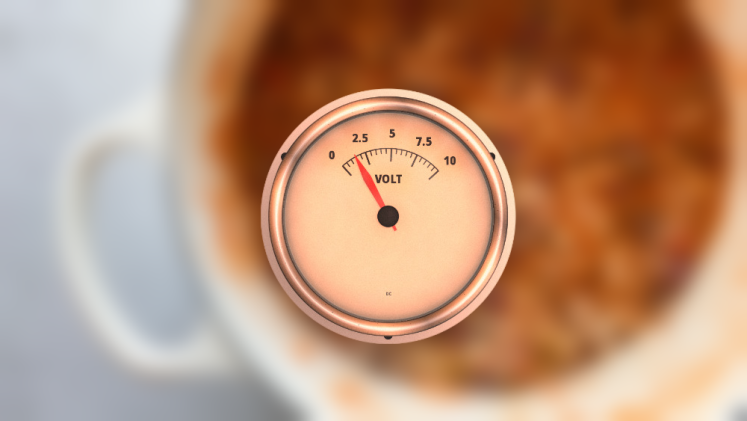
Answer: **1.5** V
